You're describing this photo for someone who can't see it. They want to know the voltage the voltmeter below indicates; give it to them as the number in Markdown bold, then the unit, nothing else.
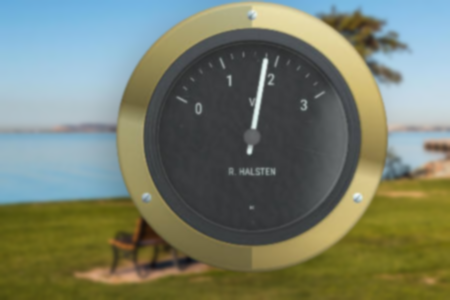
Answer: **1.8** V
